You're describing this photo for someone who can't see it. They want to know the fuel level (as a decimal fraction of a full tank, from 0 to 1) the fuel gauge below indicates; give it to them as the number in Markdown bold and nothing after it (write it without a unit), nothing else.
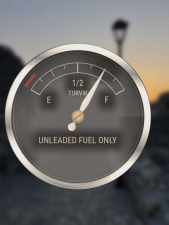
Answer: **0.75**
